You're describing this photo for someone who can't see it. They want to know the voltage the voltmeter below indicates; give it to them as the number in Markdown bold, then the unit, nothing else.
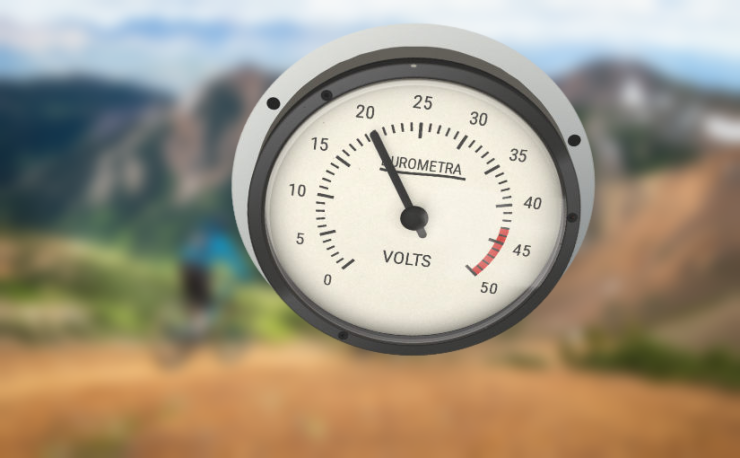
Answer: **20** V
